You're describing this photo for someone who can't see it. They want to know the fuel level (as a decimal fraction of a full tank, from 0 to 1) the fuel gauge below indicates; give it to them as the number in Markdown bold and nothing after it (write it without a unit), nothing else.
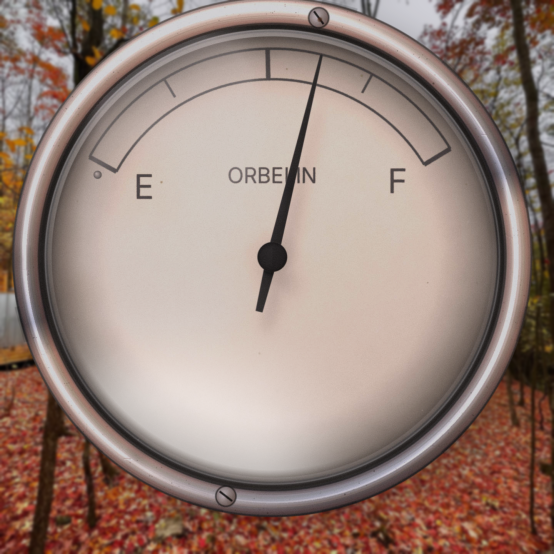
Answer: **0.625**
